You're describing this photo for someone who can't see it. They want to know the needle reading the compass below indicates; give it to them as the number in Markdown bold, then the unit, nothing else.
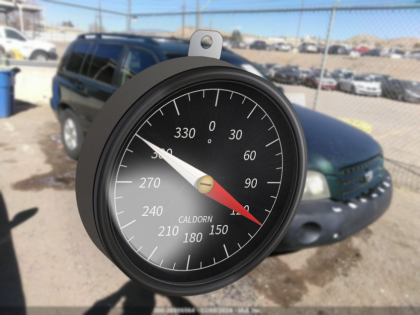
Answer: **120** °
